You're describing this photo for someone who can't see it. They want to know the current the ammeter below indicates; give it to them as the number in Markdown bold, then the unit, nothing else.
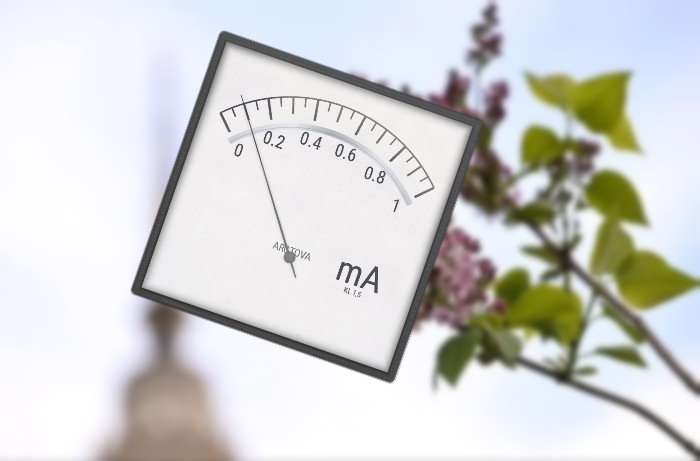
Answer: **0.1** mA
